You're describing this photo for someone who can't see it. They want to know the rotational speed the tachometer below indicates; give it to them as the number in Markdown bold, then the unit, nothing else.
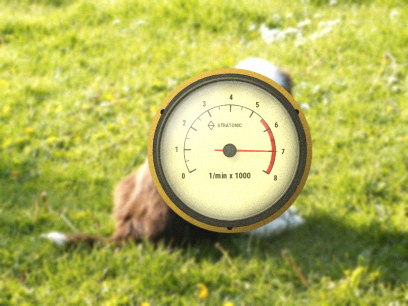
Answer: **7000** rpm
